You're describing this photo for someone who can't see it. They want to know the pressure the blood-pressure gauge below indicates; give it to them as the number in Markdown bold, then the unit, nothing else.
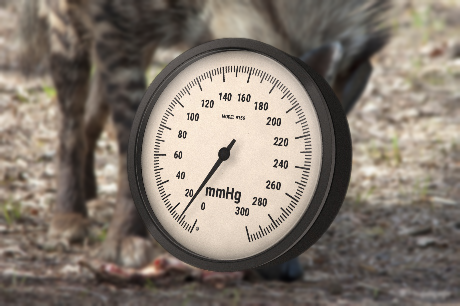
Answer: **10** mmHg
